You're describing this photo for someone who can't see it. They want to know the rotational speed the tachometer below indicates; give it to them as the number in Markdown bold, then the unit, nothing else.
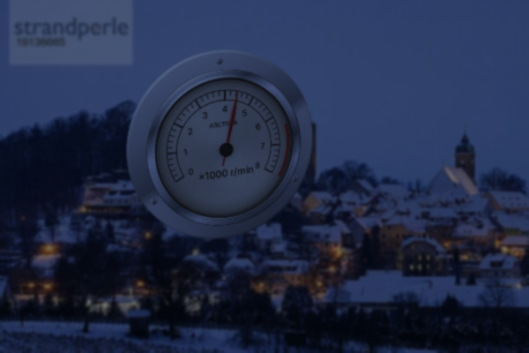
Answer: **4400** rpm
